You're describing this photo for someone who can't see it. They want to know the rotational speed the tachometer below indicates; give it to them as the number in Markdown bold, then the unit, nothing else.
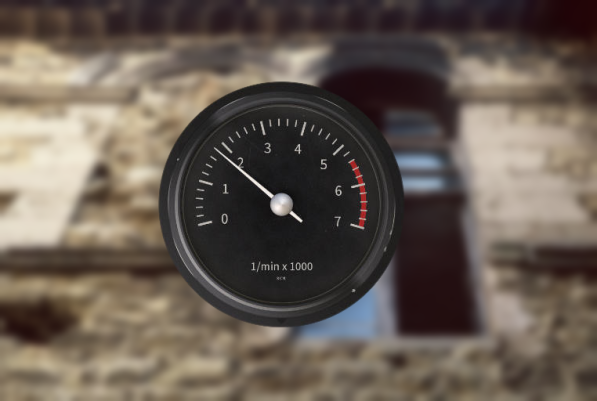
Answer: **1800** rpm
